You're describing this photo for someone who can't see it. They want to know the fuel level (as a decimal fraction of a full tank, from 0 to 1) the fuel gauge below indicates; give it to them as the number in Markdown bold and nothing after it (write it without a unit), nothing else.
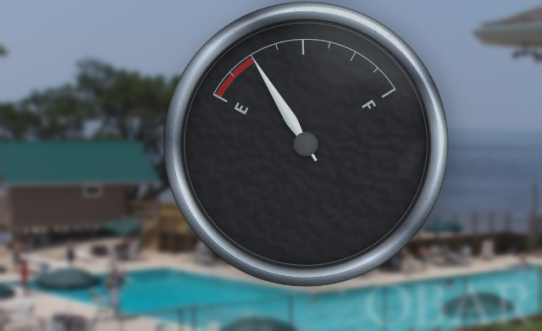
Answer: **0.25**
